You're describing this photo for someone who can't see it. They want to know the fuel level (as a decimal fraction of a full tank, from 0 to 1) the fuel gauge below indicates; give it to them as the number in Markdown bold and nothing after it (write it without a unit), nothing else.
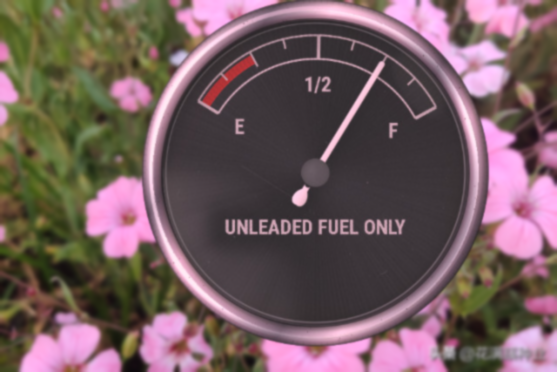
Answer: **0.75**
